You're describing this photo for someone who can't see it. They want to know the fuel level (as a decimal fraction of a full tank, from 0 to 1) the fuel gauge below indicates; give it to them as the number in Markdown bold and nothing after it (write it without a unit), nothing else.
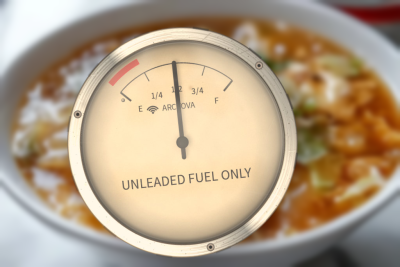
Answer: **0.5**
